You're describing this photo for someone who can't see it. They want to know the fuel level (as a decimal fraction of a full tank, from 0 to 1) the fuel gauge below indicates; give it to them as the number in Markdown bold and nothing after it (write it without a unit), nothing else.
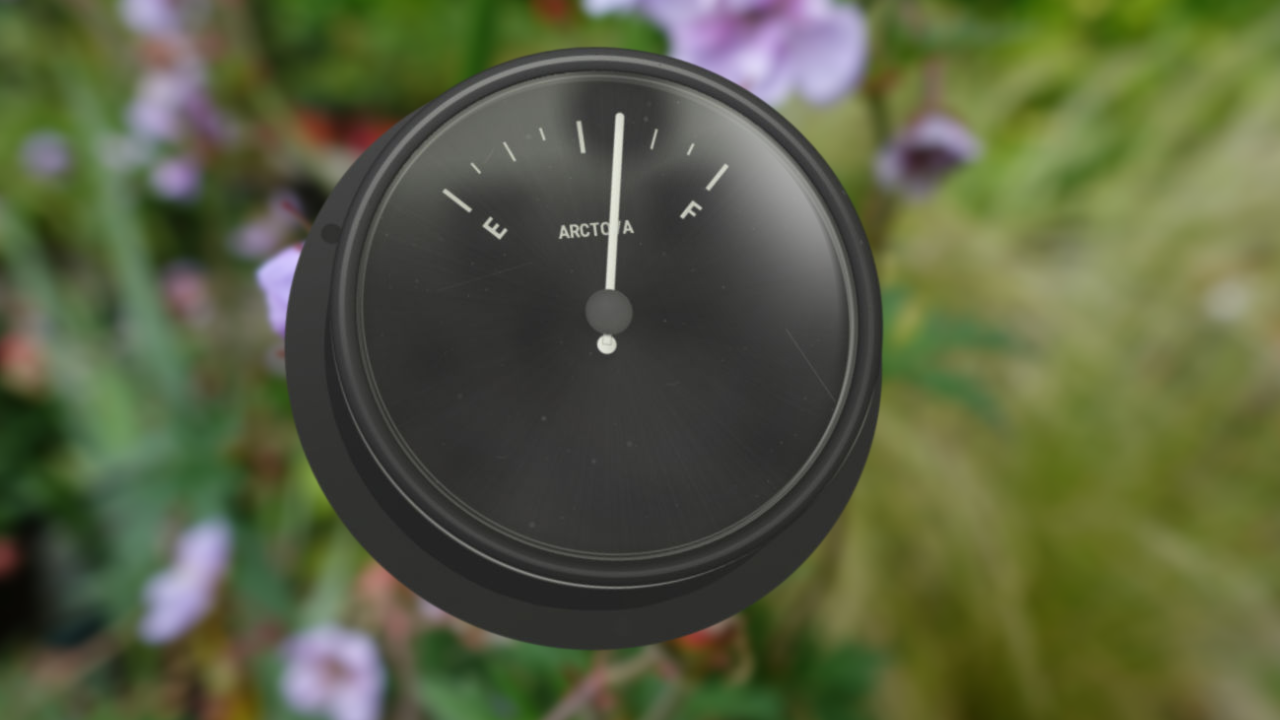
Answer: **0.625**
